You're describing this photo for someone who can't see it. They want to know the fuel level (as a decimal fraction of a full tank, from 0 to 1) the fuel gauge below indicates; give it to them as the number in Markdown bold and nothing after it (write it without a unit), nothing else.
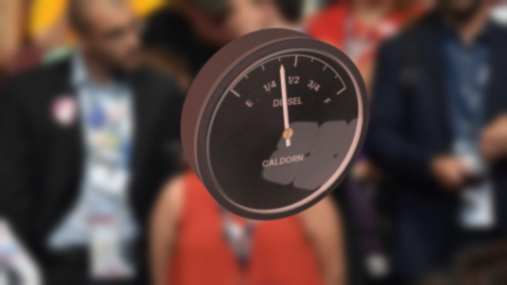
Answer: **0.375**
